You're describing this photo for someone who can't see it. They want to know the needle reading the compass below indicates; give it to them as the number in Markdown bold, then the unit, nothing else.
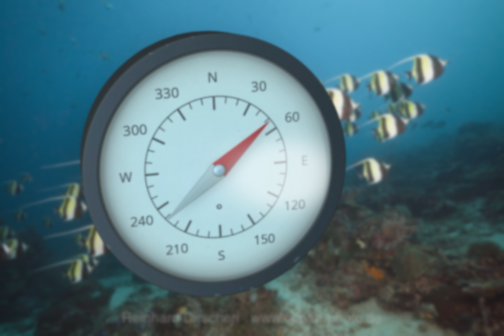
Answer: **50** °
